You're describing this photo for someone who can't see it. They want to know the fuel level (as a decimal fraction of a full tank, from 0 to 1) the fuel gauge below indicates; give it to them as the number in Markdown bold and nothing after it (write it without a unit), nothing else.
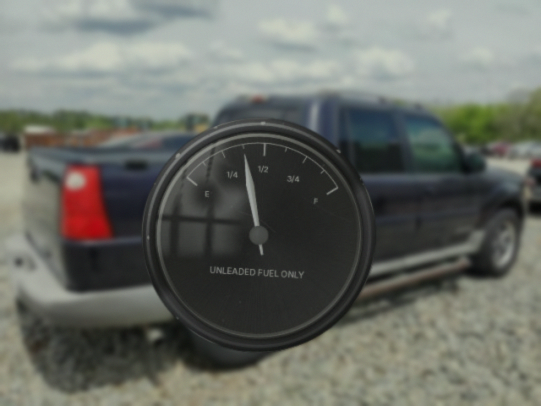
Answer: **0.375**
